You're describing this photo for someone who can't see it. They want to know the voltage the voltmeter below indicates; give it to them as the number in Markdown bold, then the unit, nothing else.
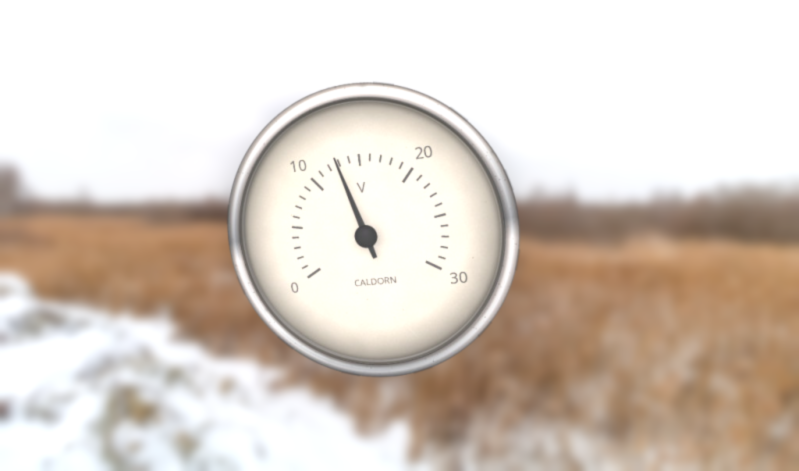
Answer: **13** V
